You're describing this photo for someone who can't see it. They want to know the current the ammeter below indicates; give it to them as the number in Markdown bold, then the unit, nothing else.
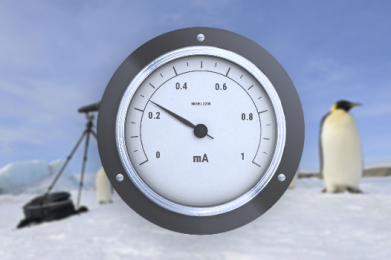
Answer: **0.25** mA
